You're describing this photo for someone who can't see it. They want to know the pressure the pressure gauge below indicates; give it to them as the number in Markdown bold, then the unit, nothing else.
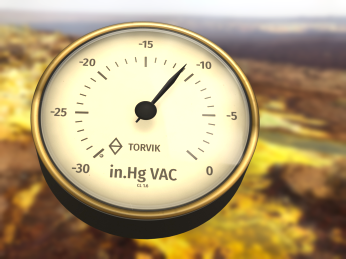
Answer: **-11** inHg
